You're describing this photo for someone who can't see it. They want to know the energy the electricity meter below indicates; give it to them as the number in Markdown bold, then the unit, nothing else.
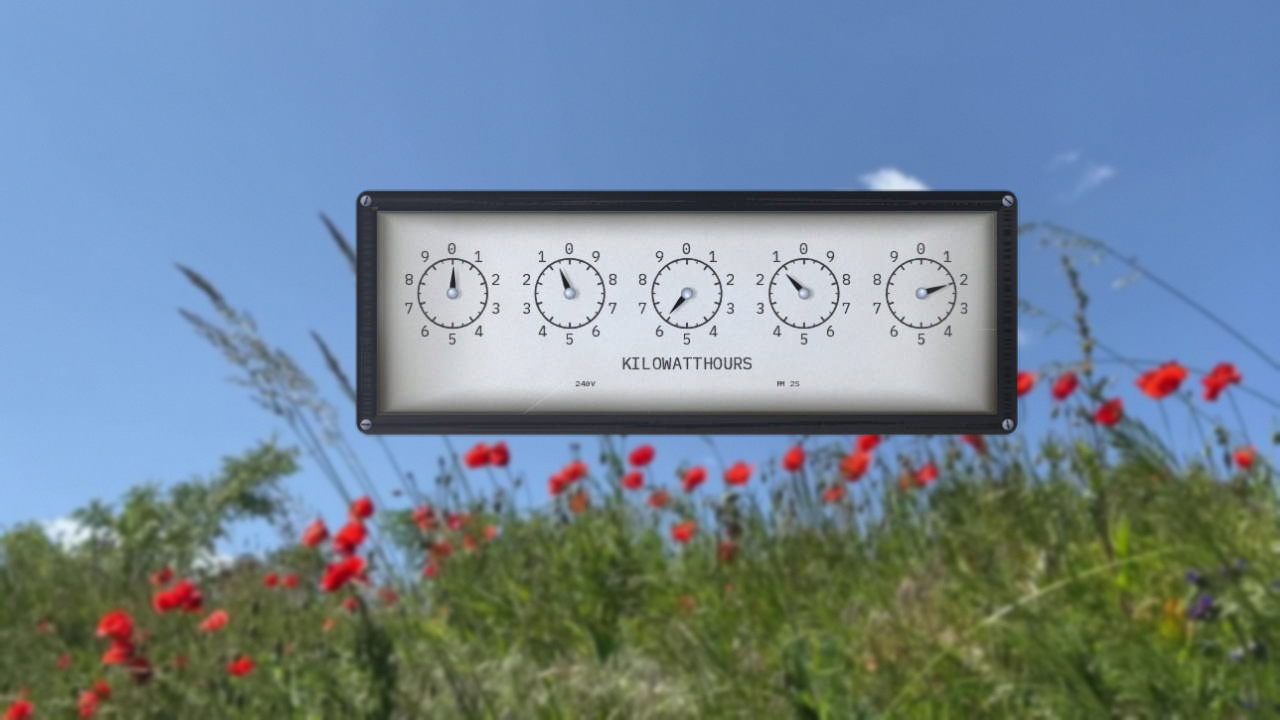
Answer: **612** kWh
